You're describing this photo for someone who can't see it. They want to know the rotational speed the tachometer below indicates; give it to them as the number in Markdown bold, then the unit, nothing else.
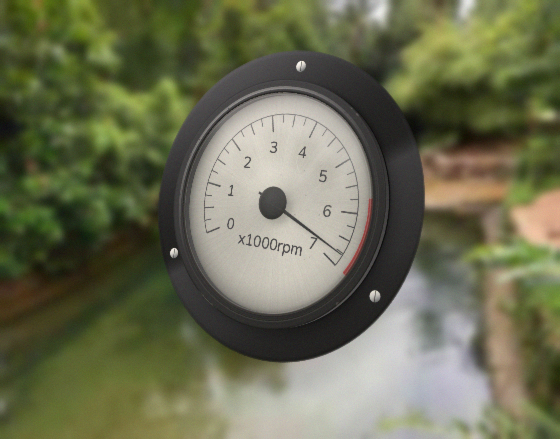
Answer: **6750** rpm
